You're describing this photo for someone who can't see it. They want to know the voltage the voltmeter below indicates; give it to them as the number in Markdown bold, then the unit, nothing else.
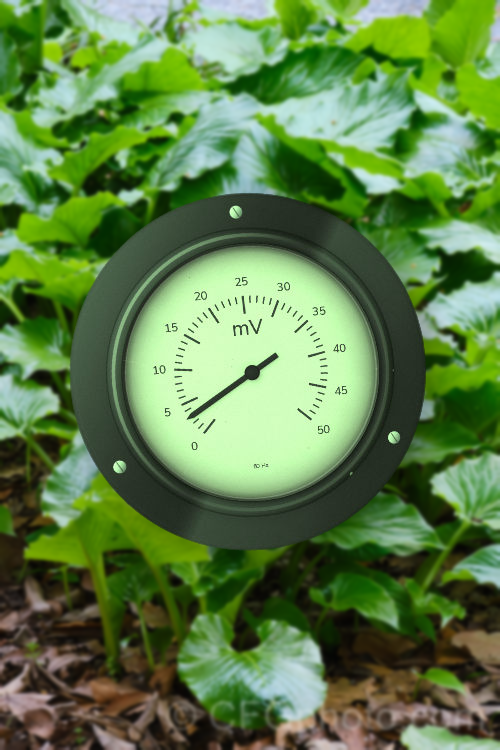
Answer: **3** mV
